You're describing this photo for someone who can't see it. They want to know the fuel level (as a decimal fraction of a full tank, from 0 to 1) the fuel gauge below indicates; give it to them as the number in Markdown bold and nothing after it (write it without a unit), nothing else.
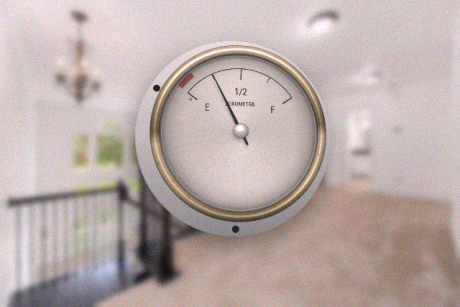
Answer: **0.25**
